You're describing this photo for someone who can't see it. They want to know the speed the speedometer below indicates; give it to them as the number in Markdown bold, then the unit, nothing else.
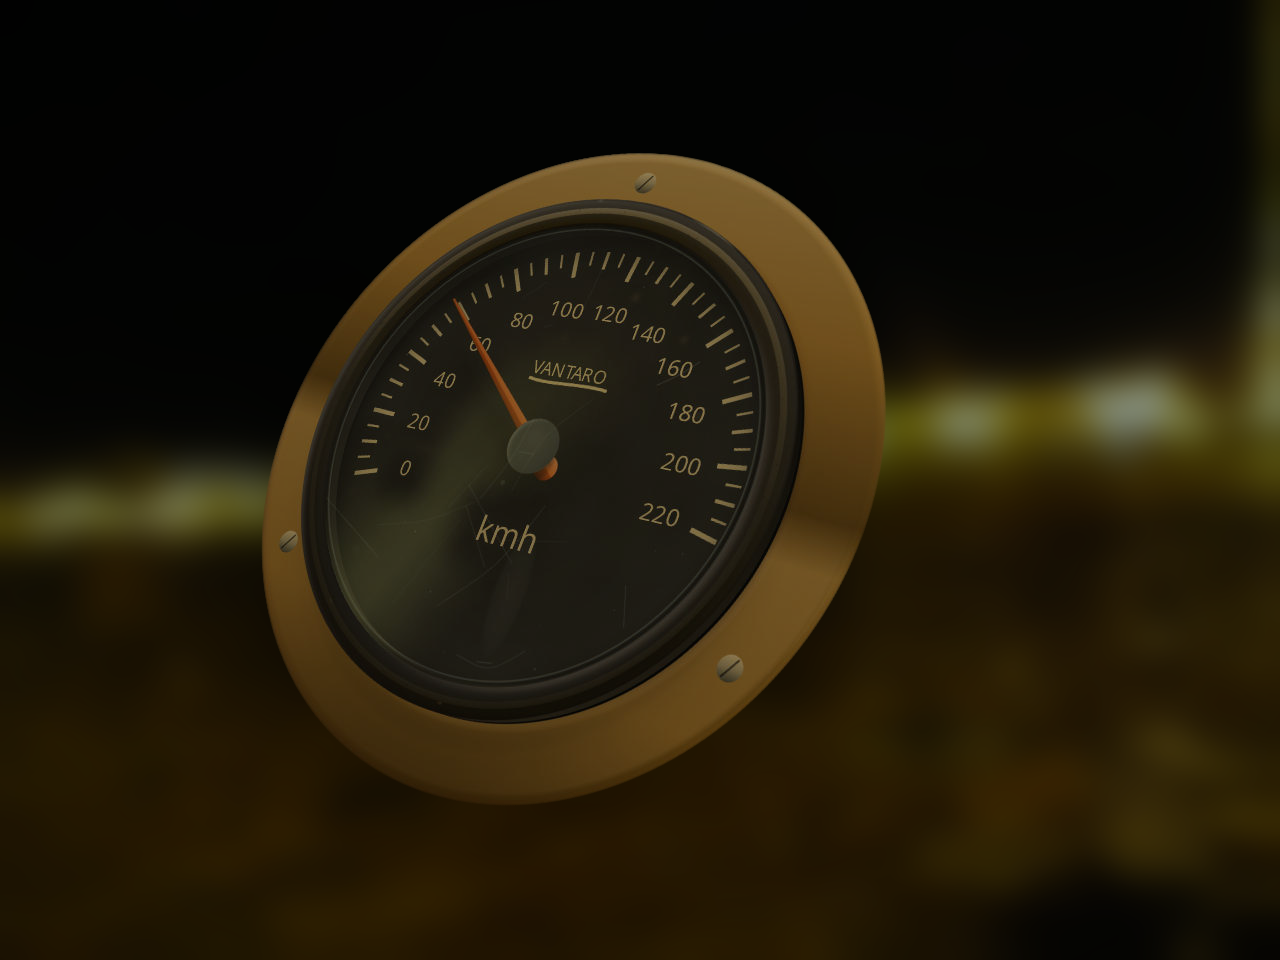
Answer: **60** km/h
